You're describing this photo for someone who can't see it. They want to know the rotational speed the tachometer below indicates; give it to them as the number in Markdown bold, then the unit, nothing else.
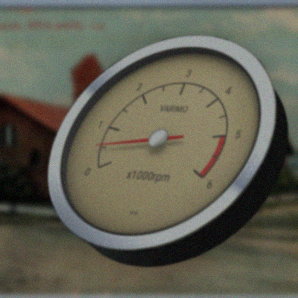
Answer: **500** rpm
